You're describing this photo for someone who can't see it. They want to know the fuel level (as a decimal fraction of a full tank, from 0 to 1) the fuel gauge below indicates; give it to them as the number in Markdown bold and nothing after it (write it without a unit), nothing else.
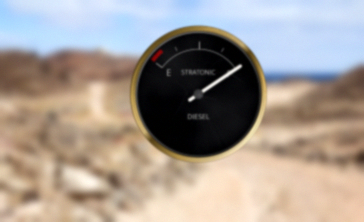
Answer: **1**
